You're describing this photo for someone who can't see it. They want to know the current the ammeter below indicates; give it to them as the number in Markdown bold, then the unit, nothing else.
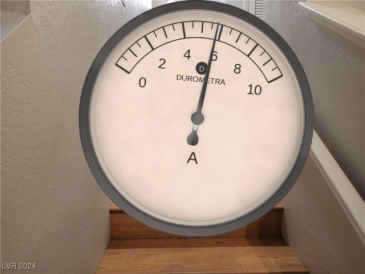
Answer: **5.75** A
